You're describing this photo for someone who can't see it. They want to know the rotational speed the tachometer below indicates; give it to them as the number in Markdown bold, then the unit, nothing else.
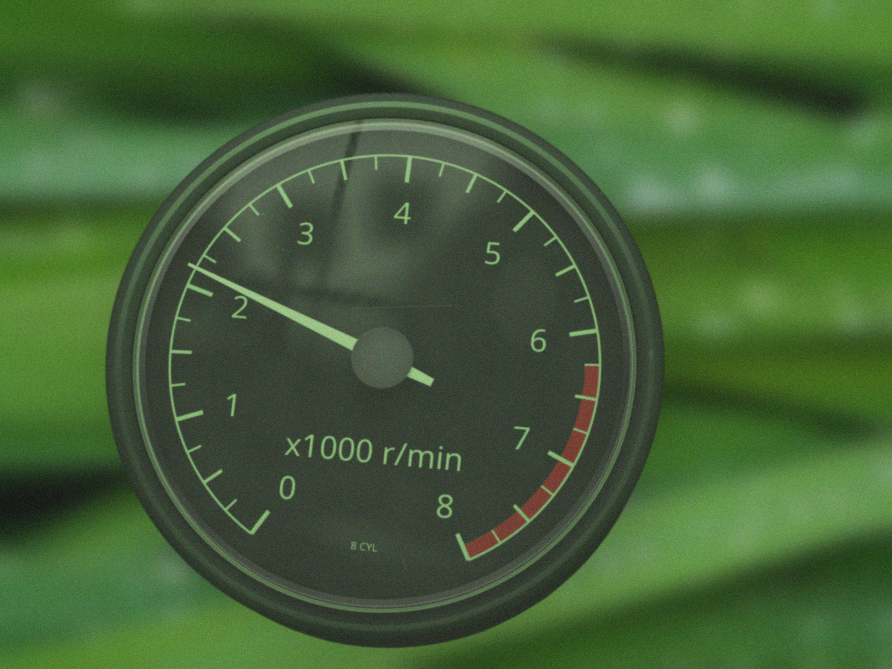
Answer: **2125** rpm
